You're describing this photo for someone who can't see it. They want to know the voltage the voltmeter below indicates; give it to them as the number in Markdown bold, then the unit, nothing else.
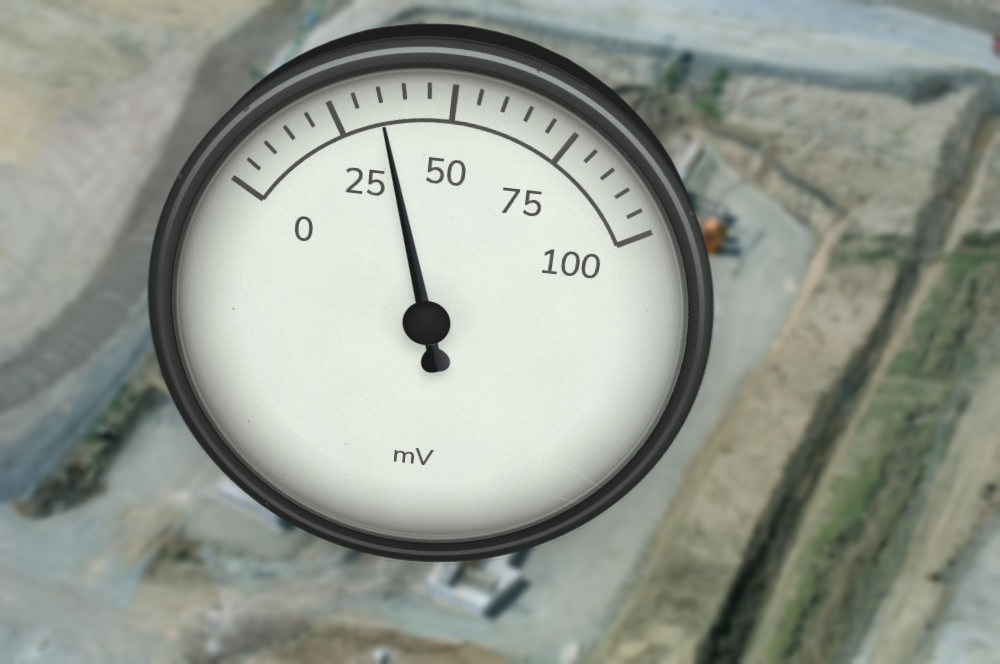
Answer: **35** mV
